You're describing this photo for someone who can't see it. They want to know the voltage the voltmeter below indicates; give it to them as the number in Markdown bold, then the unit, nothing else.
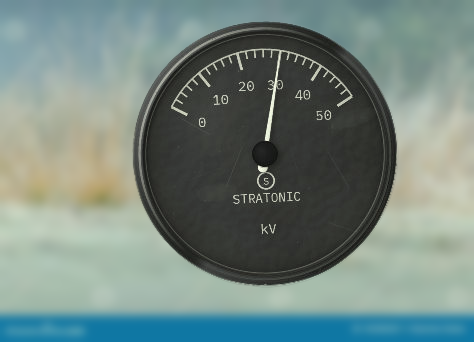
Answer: **30** kV
